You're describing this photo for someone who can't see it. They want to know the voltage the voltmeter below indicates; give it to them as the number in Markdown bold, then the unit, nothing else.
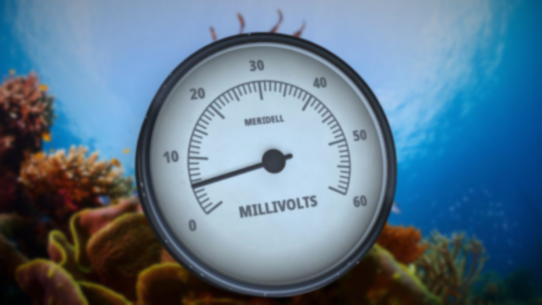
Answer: **5** mV
